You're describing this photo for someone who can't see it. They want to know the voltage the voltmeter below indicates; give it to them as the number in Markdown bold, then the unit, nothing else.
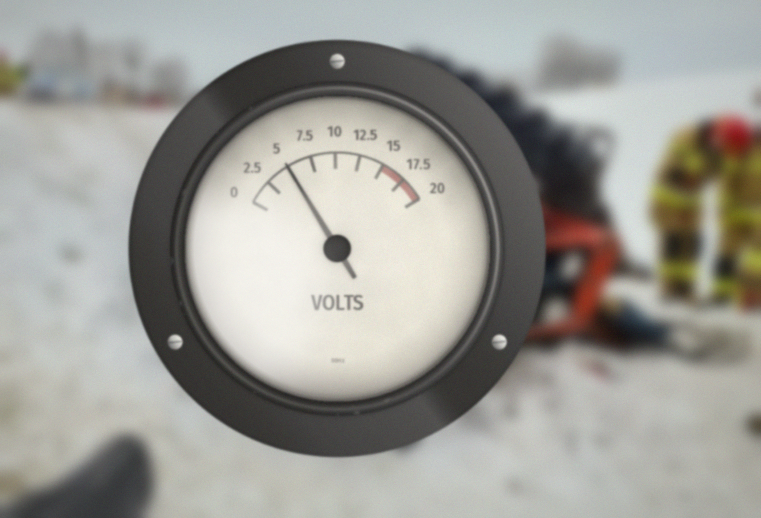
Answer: **5** V
